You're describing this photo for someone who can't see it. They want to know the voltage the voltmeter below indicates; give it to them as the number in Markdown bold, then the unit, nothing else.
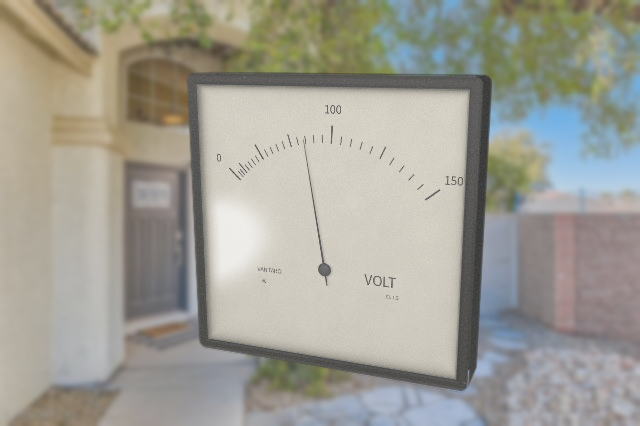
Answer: **85** V
